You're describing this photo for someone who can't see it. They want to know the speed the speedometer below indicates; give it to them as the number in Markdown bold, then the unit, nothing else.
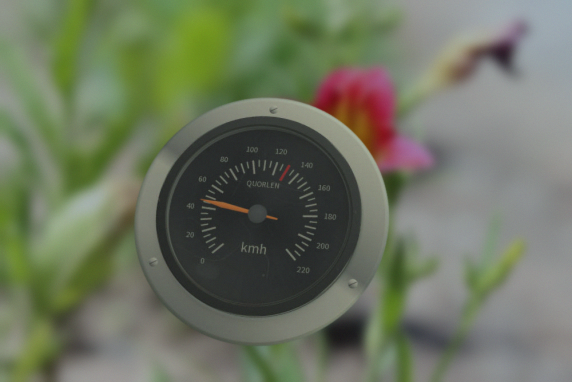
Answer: **45** km/h
